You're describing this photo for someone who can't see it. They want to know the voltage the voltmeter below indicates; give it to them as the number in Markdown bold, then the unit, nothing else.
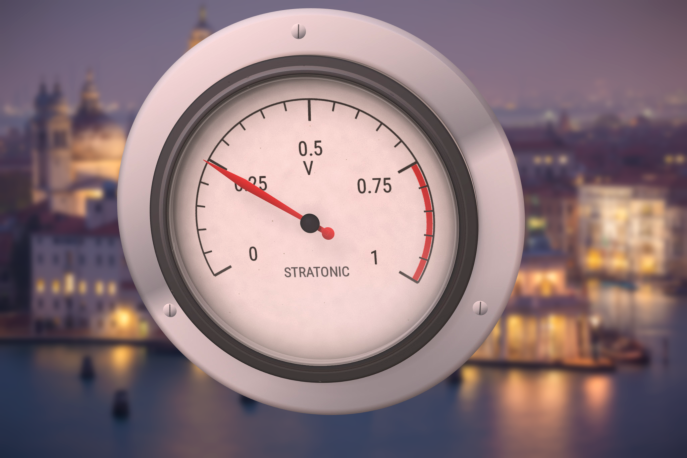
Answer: **0.25** V
